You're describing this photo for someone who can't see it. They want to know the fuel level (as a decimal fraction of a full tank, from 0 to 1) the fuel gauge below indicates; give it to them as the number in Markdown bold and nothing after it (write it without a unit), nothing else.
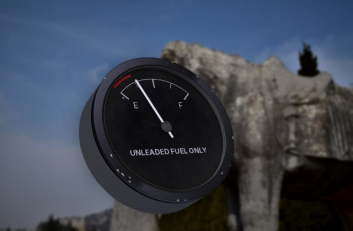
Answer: **0.25**
